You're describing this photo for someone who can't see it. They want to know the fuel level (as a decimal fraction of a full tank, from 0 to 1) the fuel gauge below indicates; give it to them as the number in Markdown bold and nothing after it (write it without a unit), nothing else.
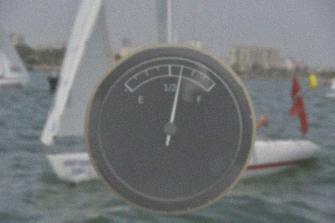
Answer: **0.625**
